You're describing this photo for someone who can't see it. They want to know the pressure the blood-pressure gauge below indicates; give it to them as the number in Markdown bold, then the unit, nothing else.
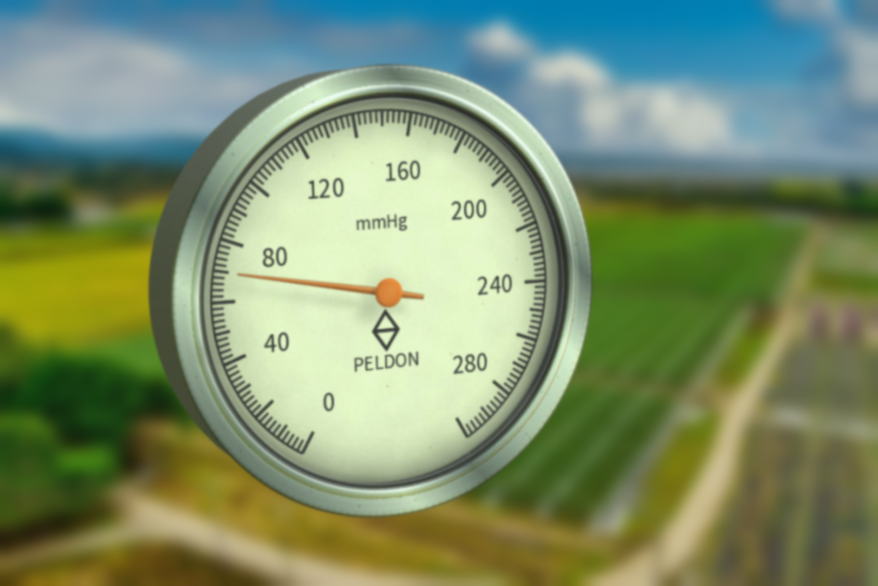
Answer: **70** mmHg
